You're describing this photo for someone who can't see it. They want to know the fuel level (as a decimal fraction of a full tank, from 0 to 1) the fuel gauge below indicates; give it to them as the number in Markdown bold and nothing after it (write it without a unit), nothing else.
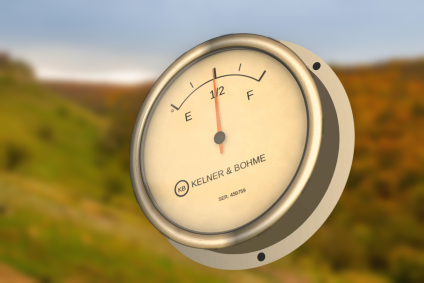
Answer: **0.5**
